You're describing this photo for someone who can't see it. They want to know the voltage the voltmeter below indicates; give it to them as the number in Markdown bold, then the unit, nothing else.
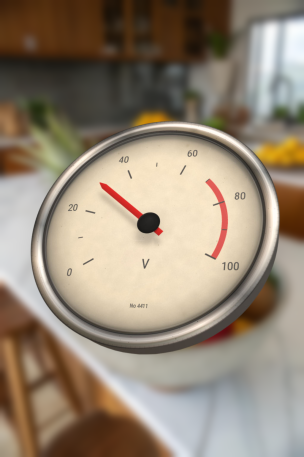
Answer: **30** V
